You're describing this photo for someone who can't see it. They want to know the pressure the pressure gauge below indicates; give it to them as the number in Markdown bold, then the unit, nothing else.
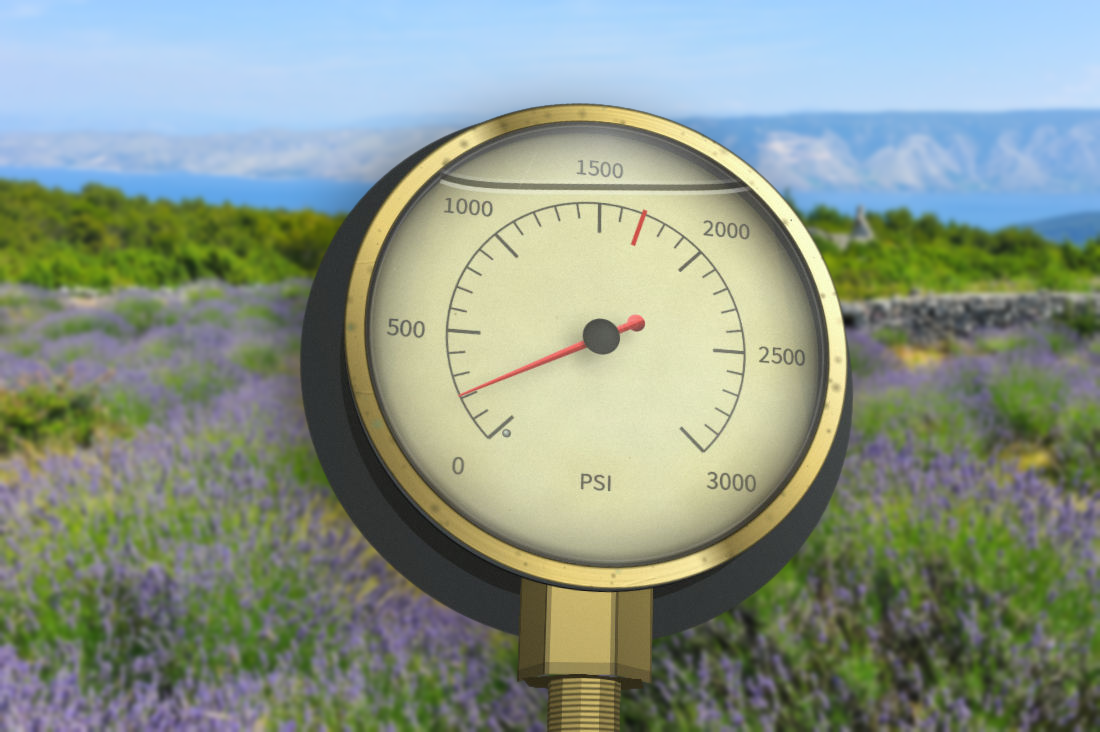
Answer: **200** psi
